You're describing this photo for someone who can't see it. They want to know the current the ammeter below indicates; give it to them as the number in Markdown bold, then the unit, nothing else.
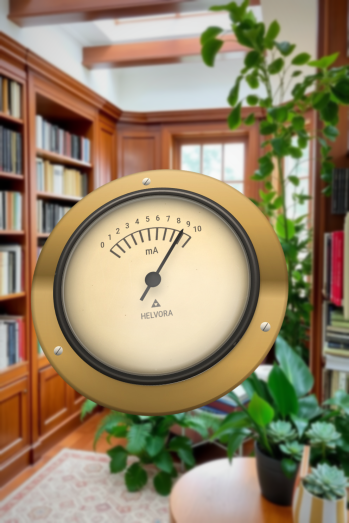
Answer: **9** mA
